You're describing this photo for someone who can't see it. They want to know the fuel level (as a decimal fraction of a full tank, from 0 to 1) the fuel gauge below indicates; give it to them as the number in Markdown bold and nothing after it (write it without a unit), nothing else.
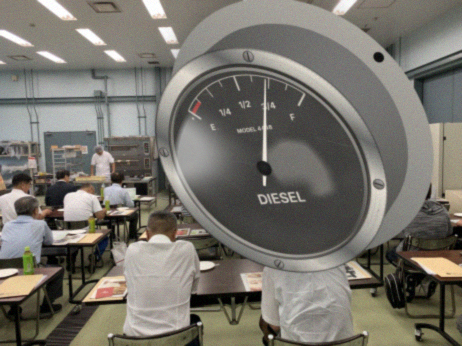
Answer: **0.75**
